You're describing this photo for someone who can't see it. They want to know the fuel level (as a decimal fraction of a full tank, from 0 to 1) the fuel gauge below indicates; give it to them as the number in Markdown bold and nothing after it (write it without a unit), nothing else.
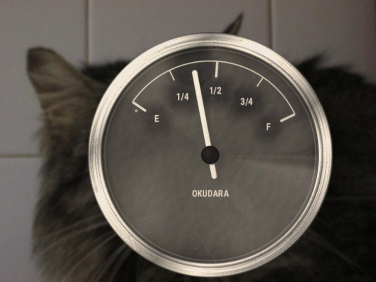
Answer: **0.375**
